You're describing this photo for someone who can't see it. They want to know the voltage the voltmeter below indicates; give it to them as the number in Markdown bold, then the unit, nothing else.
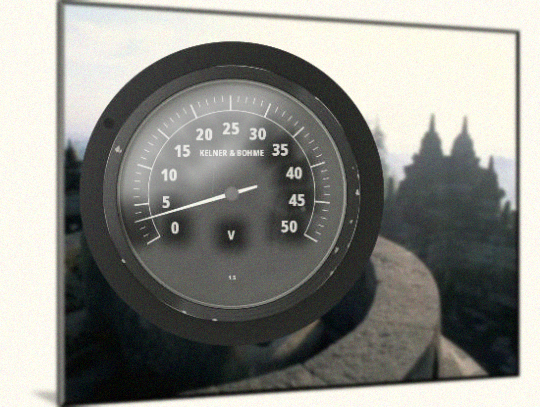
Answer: **3** V
